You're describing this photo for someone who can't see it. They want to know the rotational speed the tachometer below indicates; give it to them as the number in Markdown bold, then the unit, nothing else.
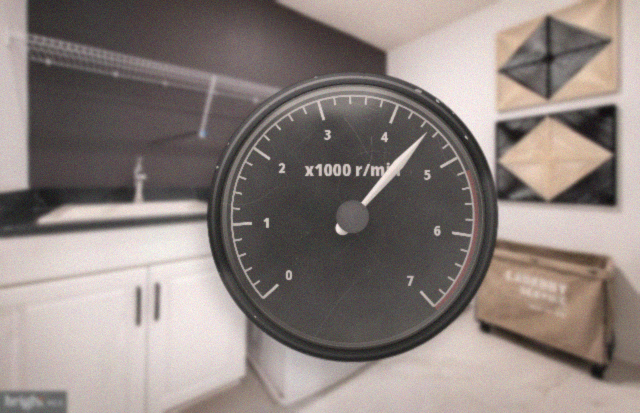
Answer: **4500** rpm
